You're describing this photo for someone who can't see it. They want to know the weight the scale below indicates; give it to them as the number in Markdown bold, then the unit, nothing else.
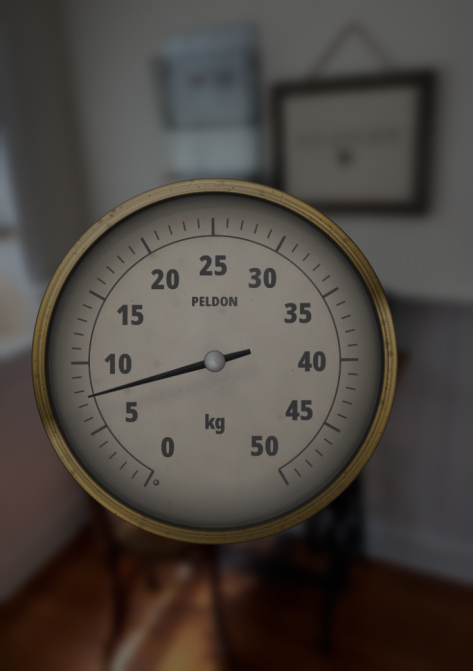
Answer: **7.5** kg
